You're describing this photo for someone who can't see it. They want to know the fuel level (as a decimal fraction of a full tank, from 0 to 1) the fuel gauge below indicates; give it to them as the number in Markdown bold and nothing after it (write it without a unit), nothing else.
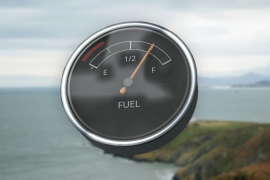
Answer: **0.75**
